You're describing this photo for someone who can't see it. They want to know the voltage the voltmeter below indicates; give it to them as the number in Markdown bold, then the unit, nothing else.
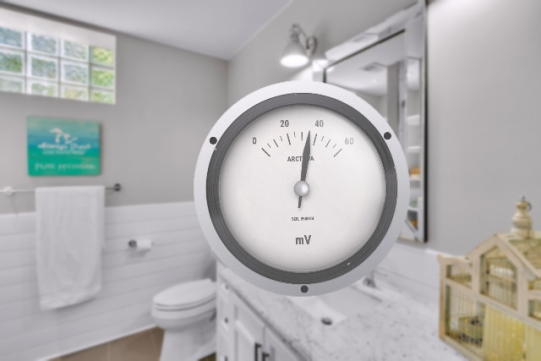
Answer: **35** mV
